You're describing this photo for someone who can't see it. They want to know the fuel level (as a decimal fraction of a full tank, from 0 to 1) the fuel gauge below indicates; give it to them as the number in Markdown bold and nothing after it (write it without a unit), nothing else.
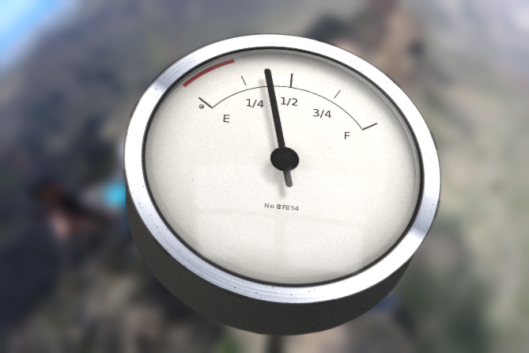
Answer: **0.375**
